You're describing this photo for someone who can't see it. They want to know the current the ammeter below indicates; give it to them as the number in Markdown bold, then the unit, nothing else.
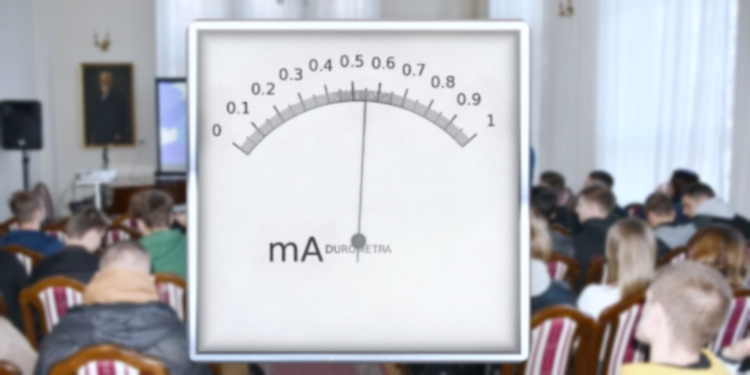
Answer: **0.55** mA
